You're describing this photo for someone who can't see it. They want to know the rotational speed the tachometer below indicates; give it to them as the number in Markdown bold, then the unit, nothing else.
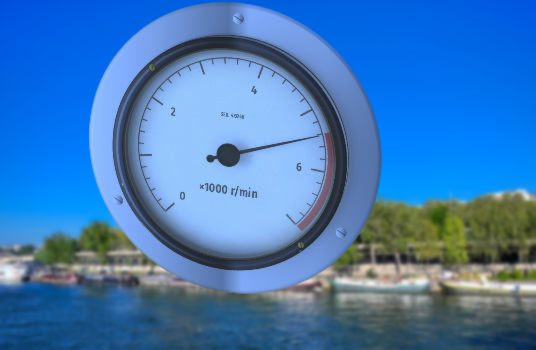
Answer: **5400** rpm
